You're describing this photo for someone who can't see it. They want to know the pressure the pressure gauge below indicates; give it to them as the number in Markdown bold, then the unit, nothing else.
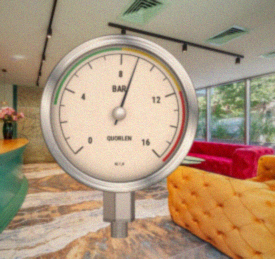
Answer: **9** bar
